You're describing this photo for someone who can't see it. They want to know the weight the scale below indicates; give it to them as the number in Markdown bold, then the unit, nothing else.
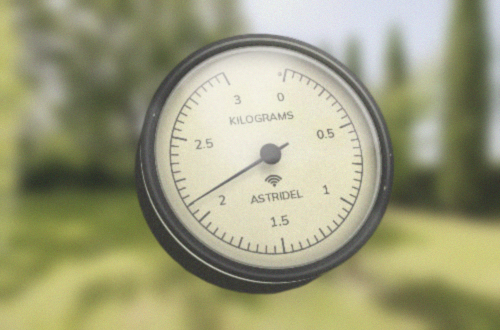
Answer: **2.1** kg
